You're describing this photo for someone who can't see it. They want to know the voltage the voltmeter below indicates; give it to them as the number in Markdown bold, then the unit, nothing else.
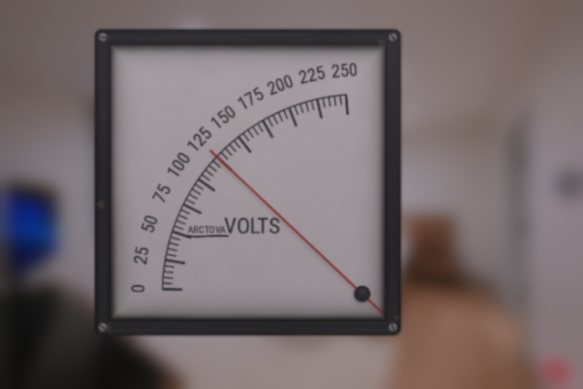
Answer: **125** V
